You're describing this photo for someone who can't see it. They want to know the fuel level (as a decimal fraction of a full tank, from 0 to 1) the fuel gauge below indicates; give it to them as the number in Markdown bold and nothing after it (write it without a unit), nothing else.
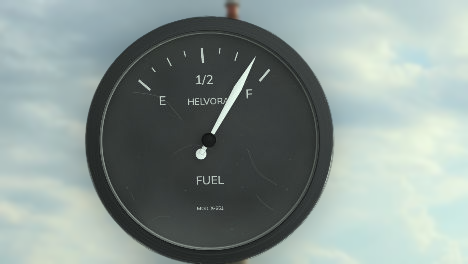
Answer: **0.875**
